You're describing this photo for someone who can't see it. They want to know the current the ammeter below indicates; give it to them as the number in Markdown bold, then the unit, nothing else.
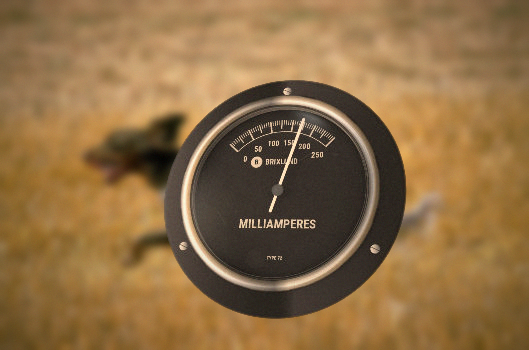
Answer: **175** mA
